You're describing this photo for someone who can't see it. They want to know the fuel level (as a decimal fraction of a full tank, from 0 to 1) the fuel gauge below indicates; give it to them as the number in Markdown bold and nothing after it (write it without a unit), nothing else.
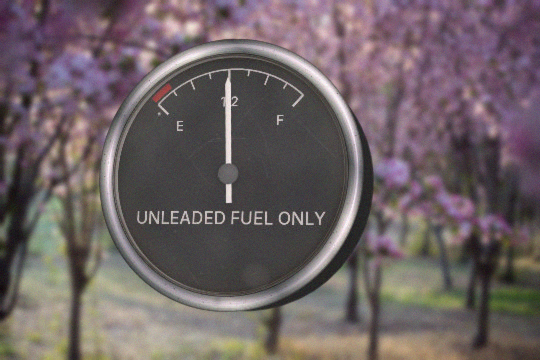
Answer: **0.5**
